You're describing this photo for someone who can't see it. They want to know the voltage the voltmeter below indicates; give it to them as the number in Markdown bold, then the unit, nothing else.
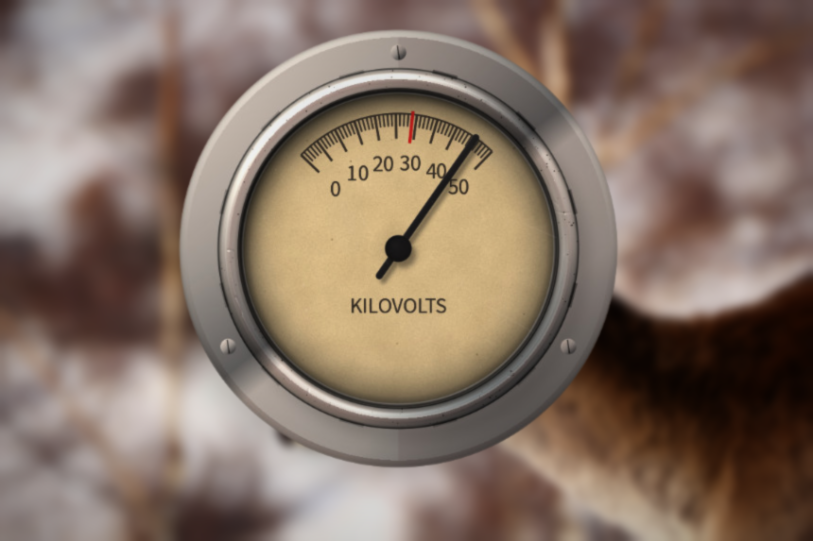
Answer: **45** kV
